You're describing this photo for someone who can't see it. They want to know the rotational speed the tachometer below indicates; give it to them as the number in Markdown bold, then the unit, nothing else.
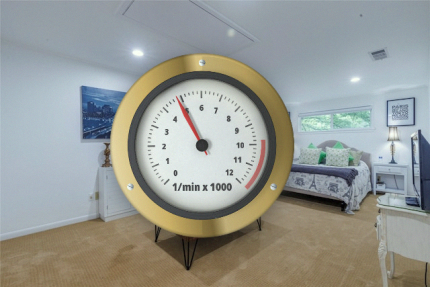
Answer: **4800** rpm
